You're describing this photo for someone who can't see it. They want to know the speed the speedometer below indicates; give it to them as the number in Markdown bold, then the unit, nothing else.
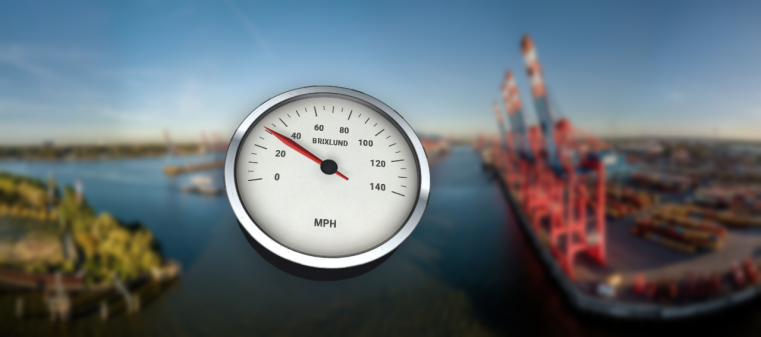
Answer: **30** mph
